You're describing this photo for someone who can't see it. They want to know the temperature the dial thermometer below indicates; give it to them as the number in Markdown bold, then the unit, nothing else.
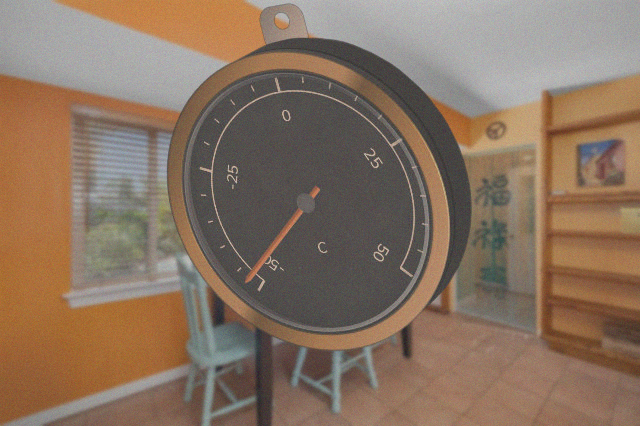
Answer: **-47.5** °C
